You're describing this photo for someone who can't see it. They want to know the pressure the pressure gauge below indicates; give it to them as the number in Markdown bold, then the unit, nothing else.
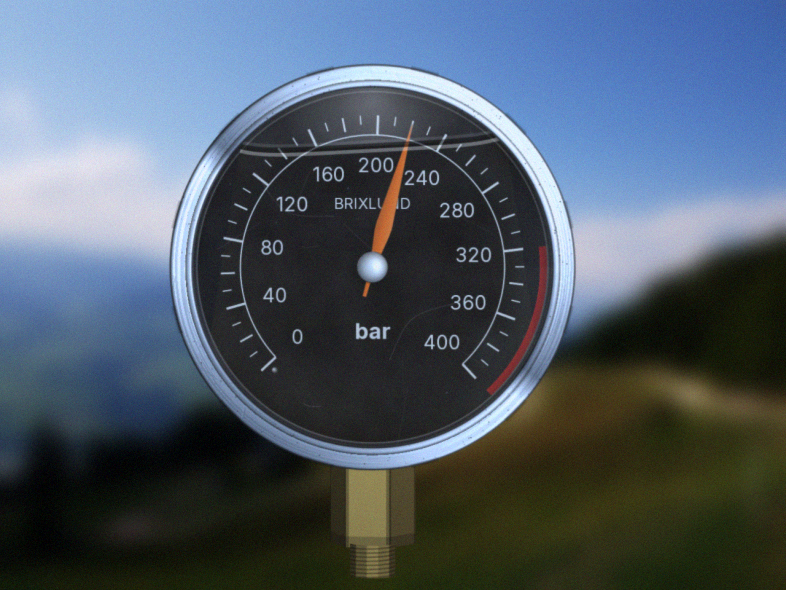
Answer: **220** bar
